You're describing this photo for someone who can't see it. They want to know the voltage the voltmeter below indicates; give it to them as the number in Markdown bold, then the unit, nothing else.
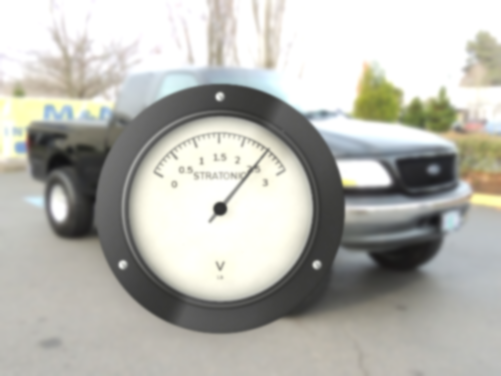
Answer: **2.5** V
